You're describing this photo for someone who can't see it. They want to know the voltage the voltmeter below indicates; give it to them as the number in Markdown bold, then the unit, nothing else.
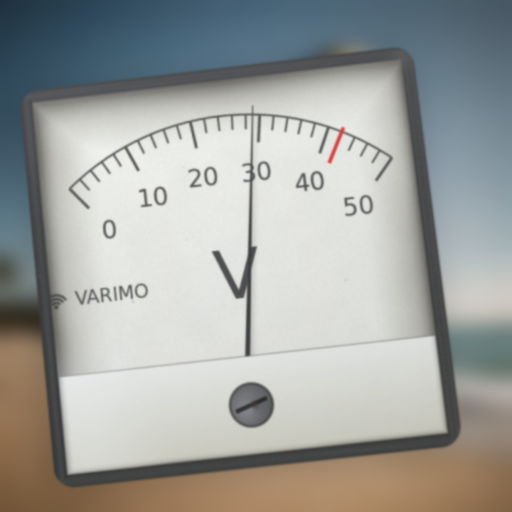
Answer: **29** V
